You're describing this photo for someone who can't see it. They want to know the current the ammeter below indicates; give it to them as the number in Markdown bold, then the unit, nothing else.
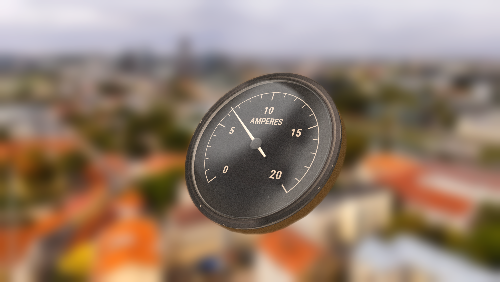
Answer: **6.5** A
